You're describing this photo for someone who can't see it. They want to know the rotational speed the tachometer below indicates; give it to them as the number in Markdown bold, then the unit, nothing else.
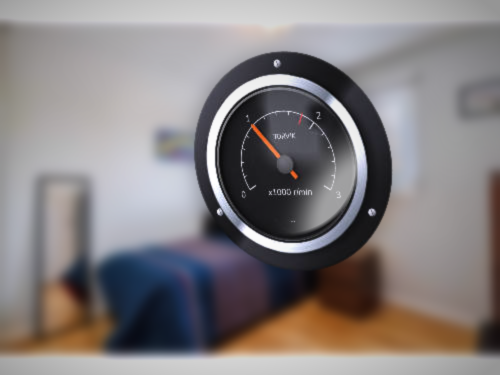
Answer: **1000** rpm
